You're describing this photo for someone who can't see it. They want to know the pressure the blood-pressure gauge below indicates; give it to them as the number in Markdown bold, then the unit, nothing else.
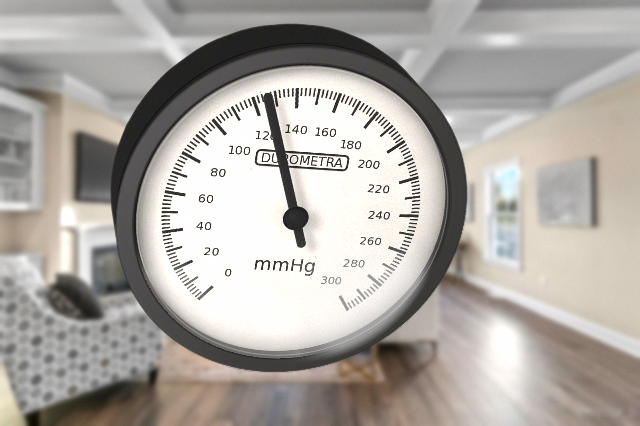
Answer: **126** mmHg
